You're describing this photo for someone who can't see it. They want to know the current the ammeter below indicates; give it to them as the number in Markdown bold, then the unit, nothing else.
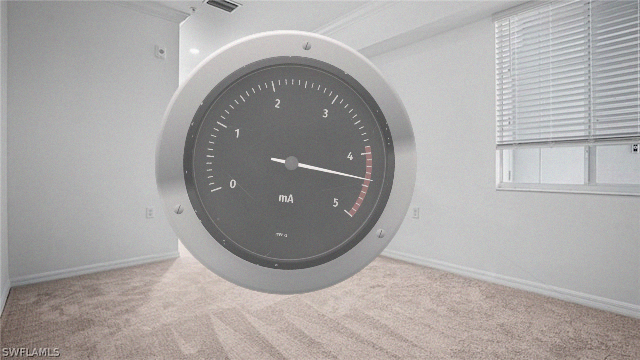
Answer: **4.4** mA
